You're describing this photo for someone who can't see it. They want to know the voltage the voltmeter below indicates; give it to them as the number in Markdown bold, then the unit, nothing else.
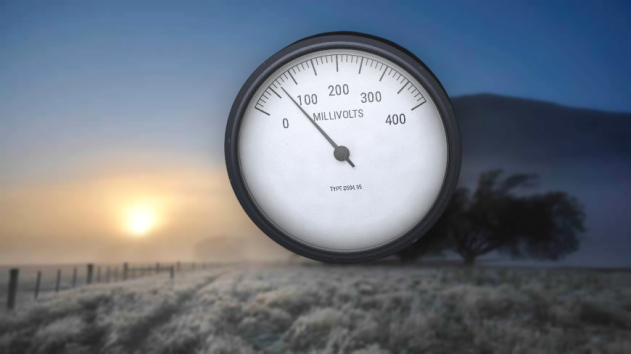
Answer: **70** mV
